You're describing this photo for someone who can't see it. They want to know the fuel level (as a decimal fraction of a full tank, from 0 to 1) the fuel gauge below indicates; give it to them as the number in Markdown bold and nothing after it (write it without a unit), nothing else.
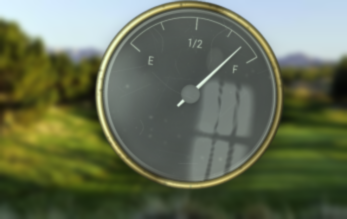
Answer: **0.875**
